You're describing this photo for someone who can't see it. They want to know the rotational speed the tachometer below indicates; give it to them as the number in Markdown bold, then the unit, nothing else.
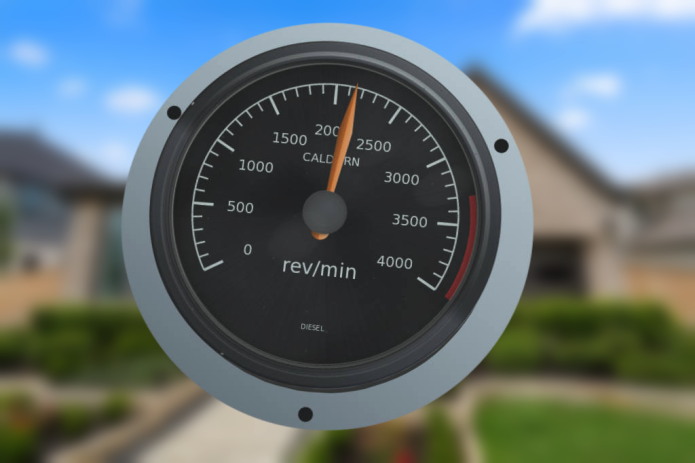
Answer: **2150** rpm
